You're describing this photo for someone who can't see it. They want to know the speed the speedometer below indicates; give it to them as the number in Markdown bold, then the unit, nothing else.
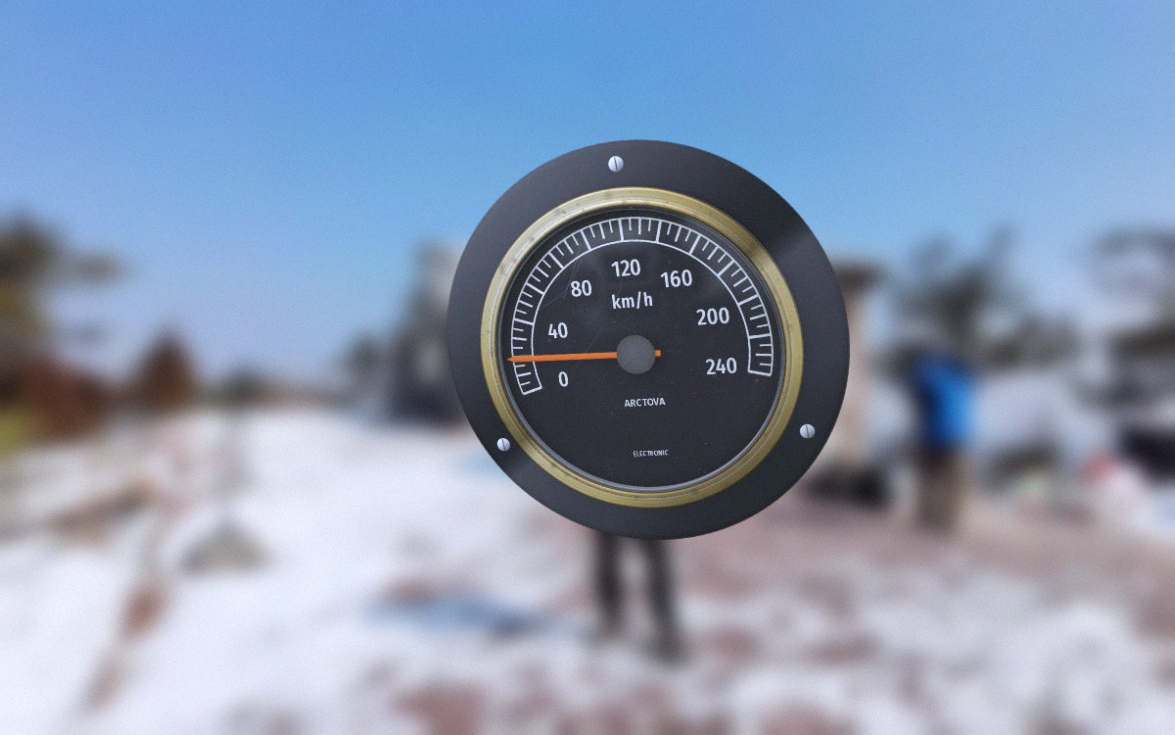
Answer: **20** km/h
